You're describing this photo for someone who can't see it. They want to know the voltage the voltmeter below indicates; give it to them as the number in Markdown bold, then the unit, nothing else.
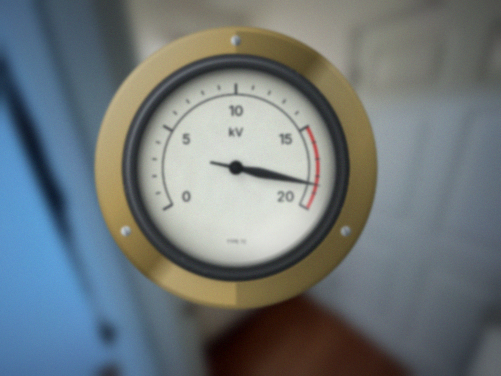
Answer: **18.5** kV
